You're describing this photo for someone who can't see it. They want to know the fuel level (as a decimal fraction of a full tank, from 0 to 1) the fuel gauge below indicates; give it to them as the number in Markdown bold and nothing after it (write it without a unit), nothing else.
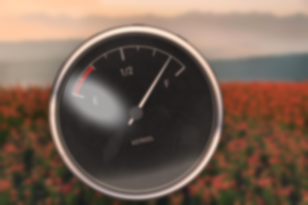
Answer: **0.875**
